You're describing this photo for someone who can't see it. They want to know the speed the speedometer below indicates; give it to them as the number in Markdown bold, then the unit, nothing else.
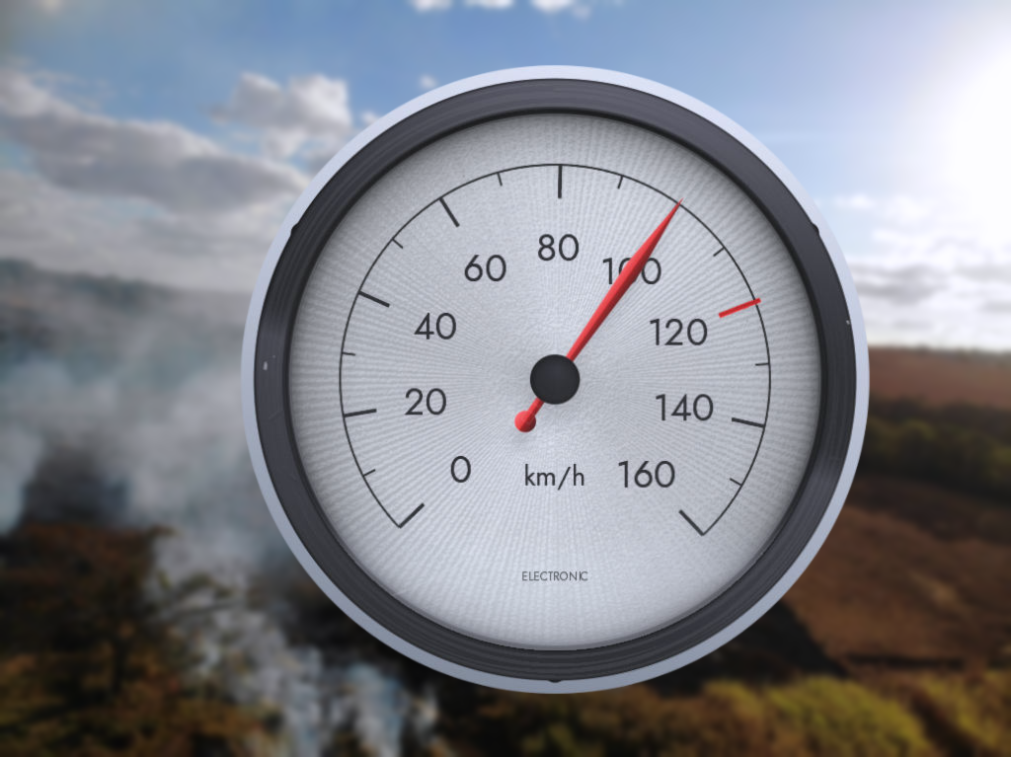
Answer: **100** km/h
